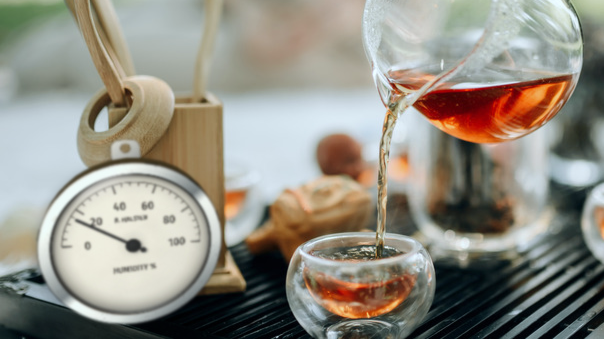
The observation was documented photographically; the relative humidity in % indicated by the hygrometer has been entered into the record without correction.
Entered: 16 %
